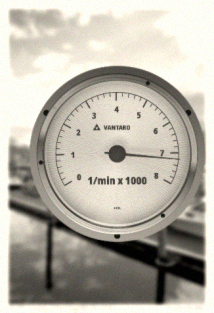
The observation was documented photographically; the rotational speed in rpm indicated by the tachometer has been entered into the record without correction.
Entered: 7200 rpm
